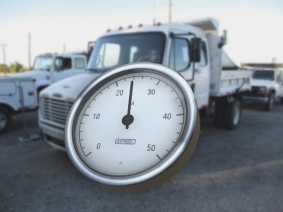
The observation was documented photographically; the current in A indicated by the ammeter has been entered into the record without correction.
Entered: 24 A
